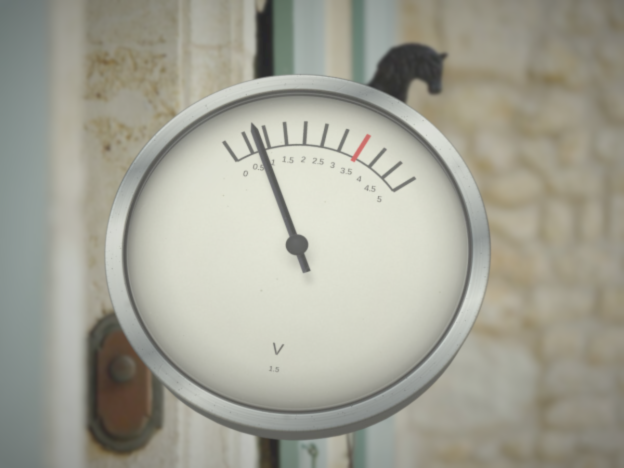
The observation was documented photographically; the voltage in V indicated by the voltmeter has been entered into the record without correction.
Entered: 0.75 V
